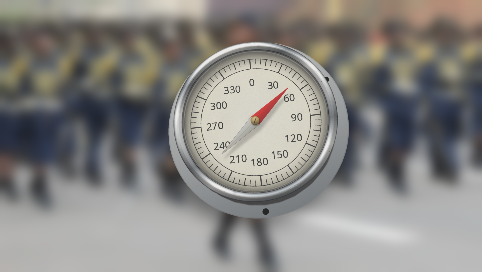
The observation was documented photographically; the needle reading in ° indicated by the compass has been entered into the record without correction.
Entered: 50 °
